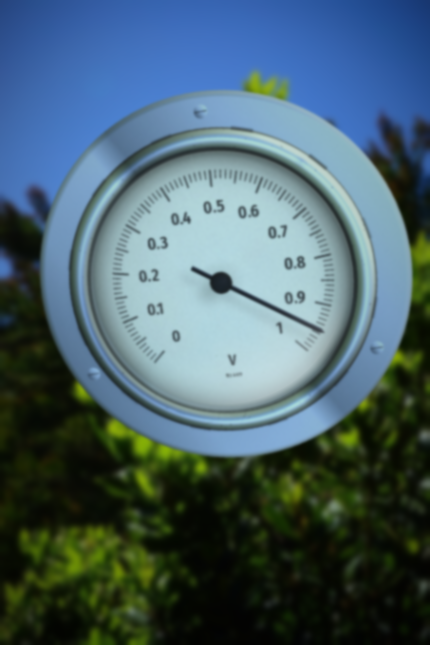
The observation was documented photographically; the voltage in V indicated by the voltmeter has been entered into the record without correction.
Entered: 0.95 V
